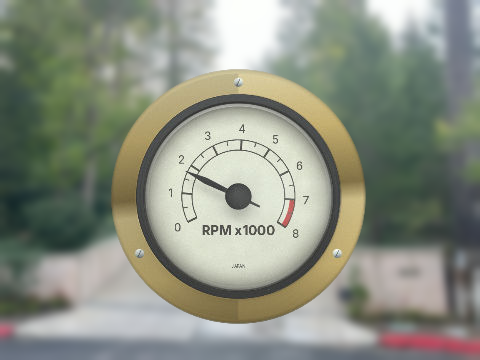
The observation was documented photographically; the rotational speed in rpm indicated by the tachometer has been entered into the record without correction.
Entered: 1750 rpm
